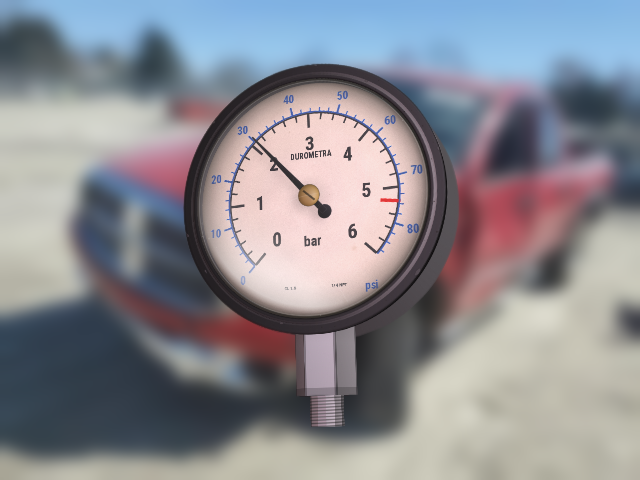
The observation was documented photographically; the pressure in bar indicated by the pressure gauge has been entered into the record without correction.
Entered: 2.1 bar
